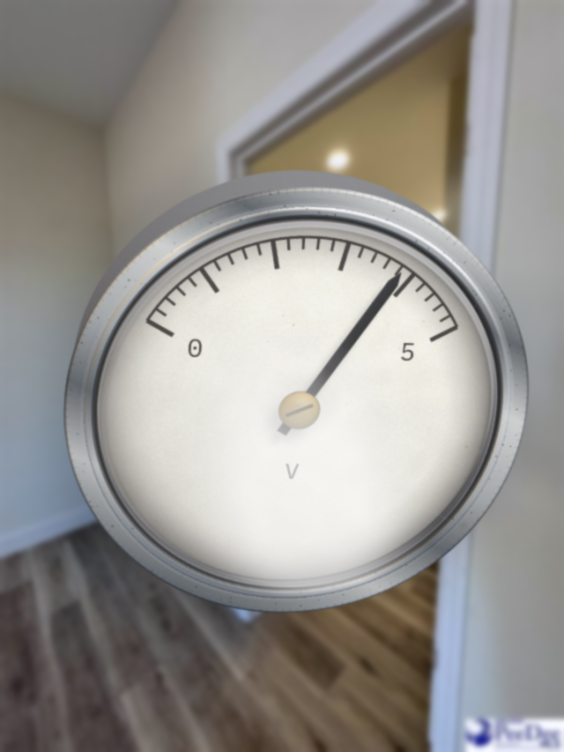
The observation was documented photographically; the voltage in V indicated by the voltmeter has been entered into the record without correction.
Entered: 3.8 V
